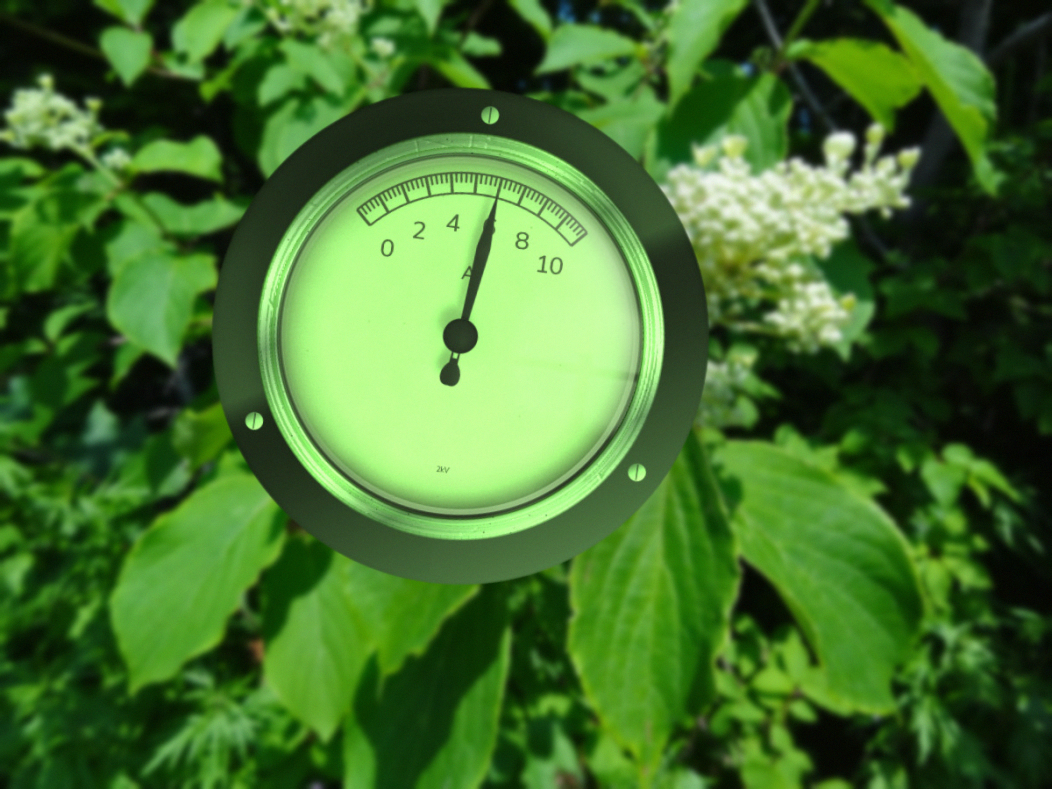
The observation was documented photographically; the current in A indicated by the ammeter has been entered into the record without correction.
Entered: 6 A
